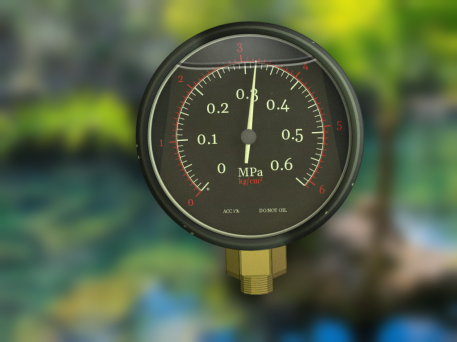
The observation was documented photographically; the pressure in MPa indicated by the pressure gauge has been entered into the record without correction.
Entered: 0.32 MPa
